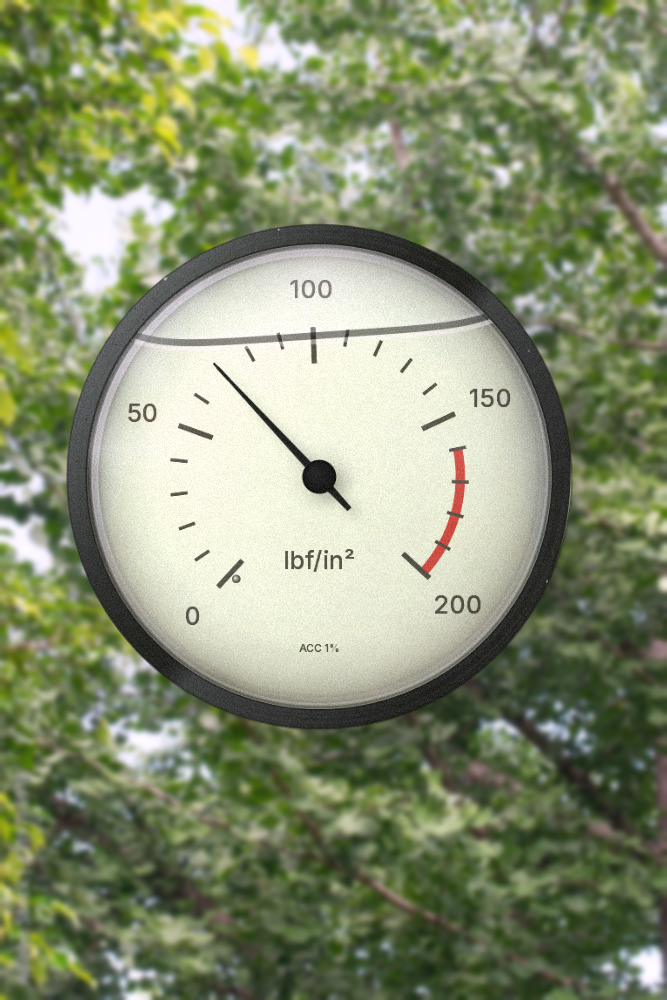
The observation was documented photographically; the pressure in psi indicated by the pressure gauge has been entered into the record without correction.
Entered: 70 psi
